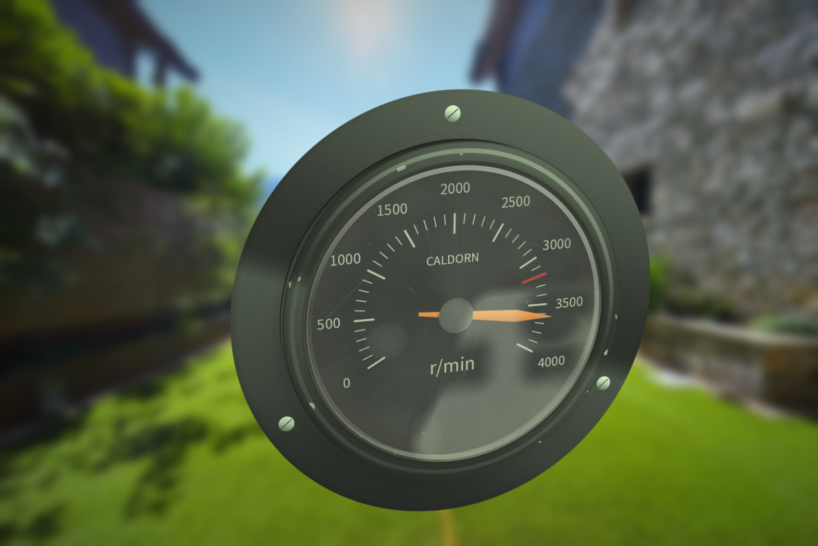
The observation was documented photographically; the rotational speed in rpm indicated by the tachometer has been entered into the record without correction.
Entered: 3600 rpm
